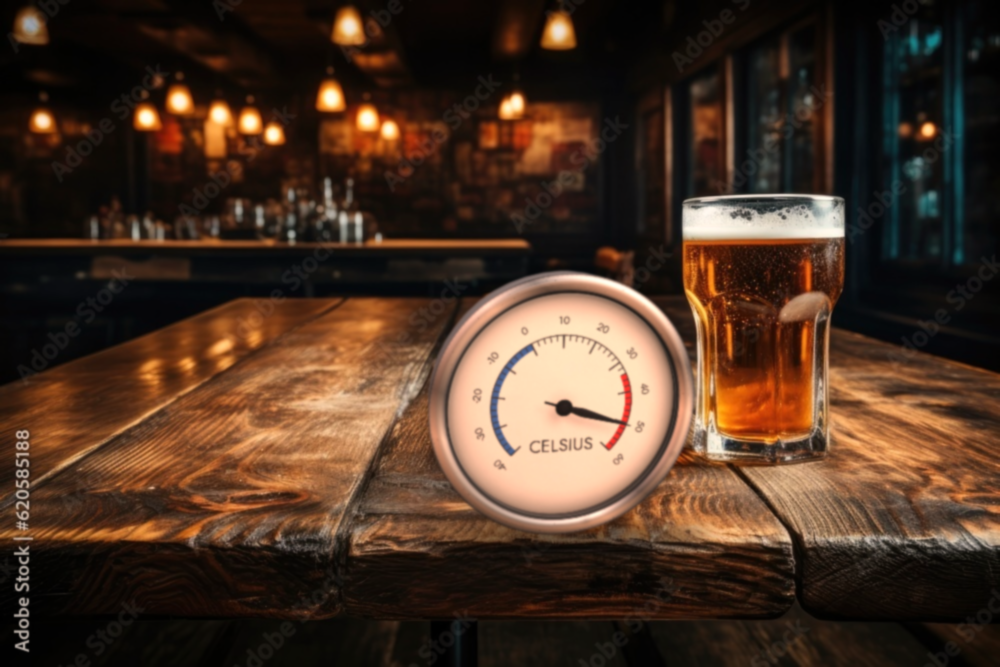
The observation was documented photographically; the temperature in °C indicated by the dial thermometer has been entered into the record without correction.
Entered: 50 °C
